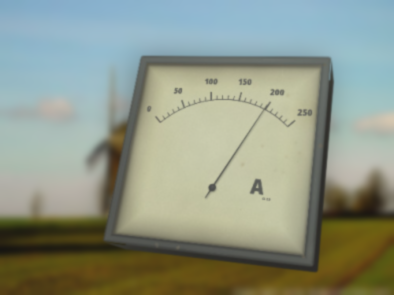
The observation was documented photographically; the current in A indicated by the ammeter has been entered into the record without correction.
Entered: 200 A
